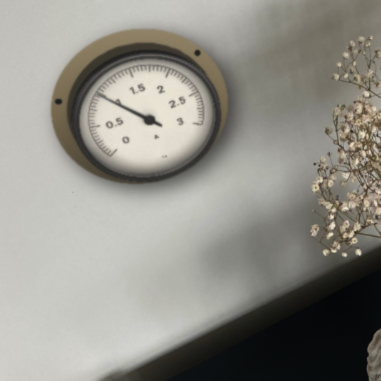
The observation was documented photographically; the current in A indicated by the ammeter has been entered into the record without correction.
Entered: 1 A
